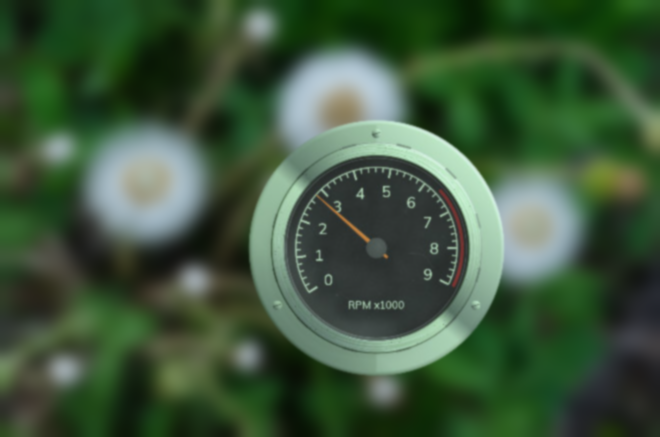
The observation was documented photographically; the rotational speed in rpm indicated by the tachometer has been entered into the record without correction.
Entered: 2800 rpm
